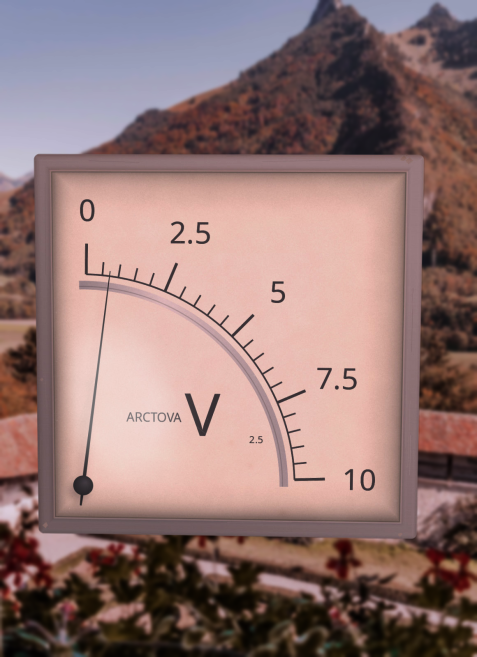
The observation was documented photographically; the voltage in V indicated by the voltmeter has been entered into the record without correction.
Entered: 0.75 V
